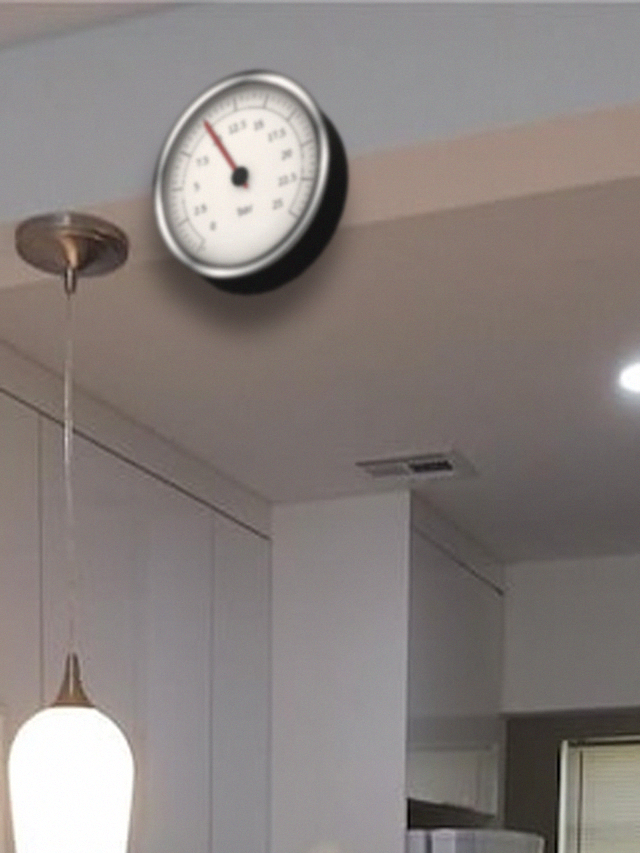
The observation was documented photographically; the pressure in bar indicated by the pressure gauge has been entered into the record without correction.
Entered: 10 bar
